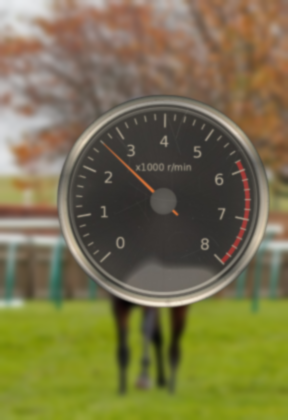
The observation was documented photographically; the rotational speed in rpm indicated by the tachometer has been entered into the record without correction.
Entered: 2600 rpm
